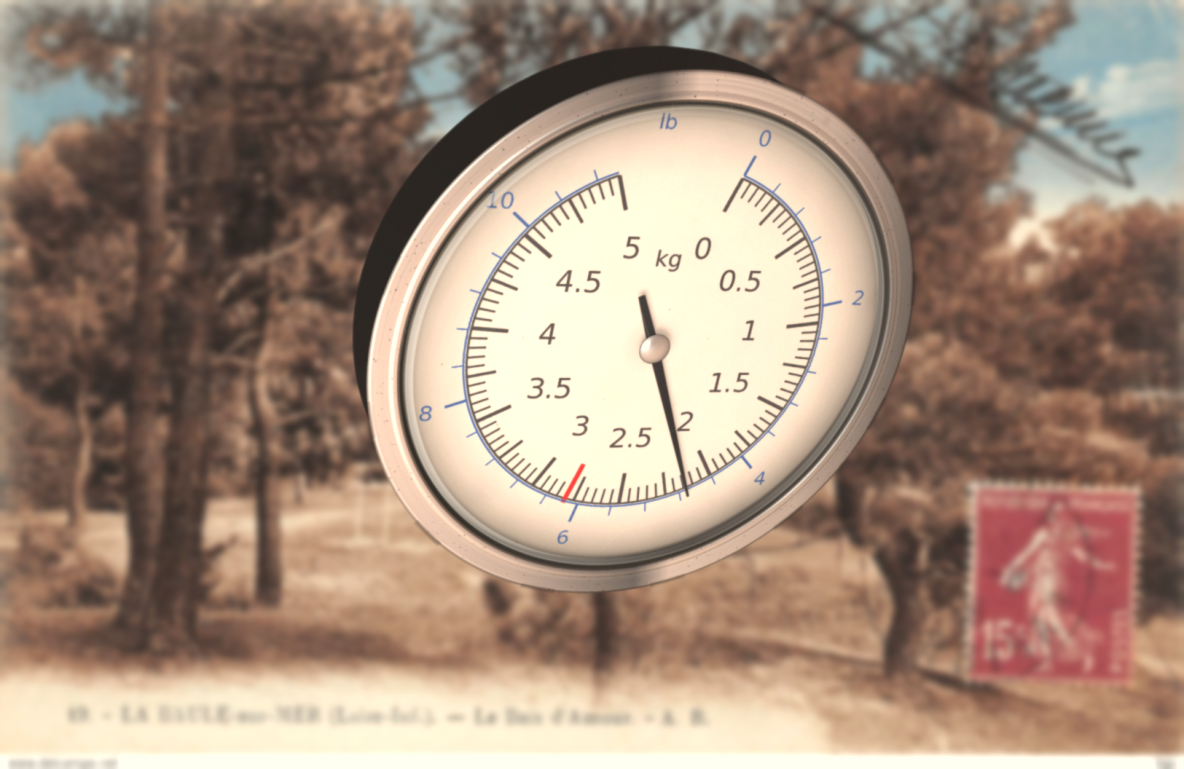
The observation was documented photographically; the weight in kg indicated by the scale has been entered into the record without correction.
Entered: 2.15 kg
